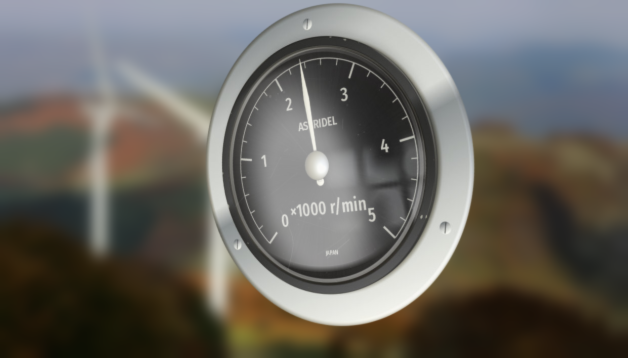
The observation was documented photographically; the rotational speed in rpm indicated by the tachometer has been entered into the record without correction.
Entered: 2400 rpm
